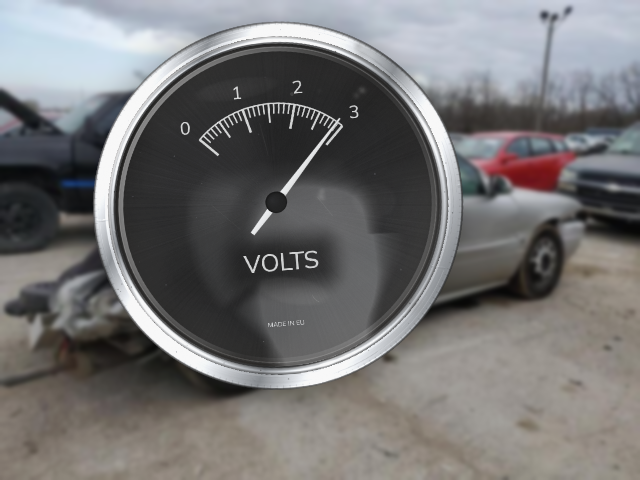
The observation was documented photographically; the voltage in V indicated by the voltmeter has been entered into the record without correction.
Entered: 2.9 V
